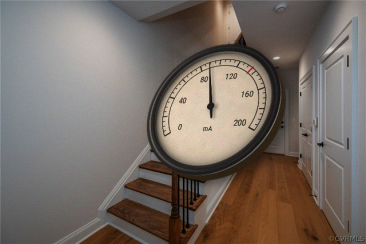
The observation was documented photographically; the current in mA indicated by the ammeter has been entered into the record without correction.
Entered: 90 mA
